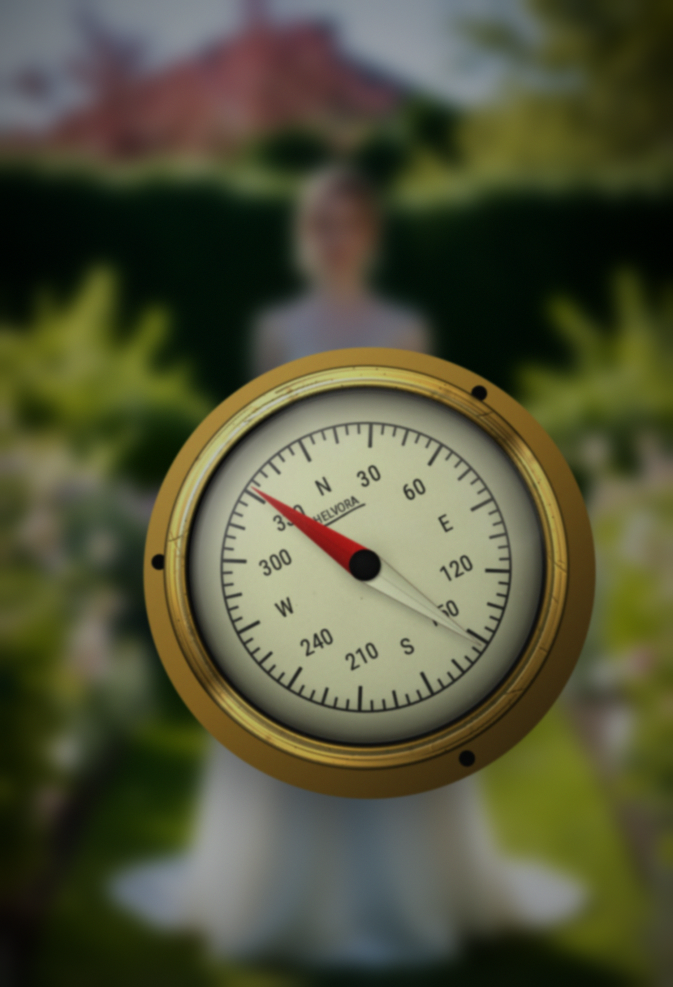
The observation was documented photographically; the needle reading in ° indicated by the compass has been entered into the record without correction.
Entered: 332.5 °
